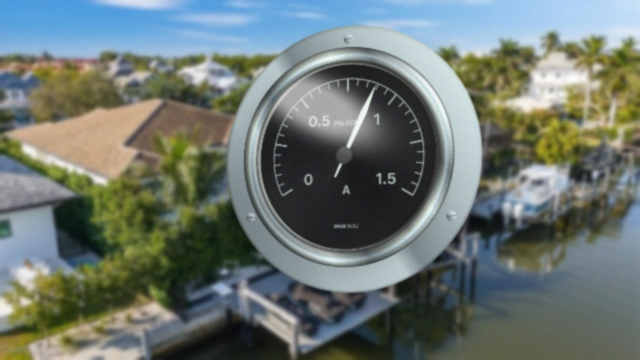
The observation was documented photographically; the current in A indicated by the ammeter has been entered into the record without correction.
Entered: 0.9 A
